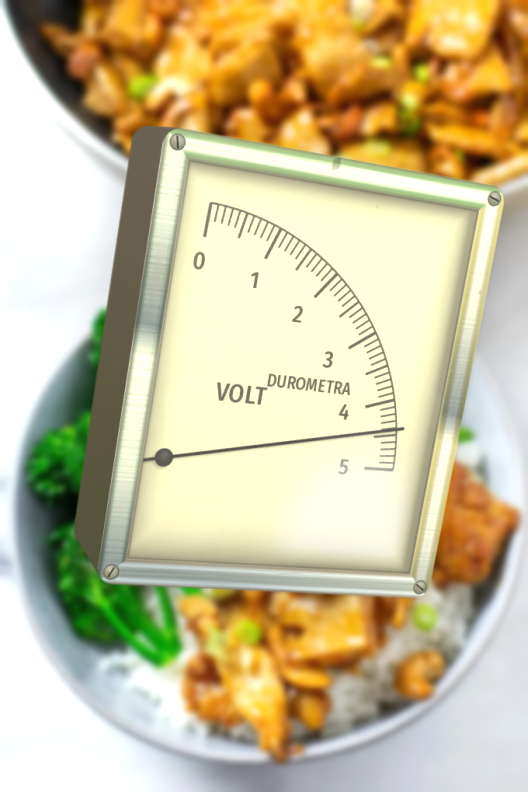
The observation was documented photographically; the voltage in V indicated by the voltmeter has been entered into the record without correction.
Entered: 4.4 V
